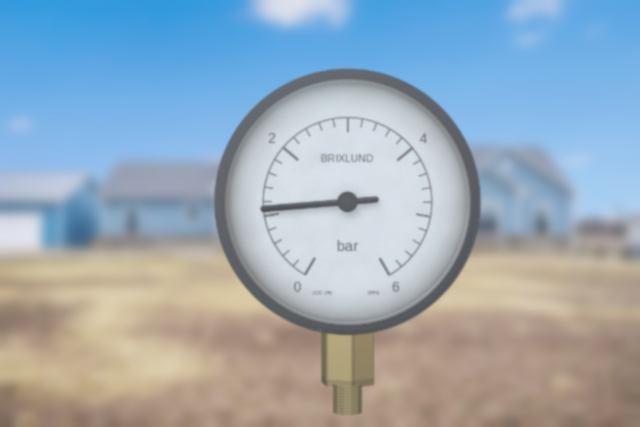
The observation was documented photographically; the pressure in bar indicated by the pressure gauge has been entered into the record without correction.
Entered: 1.1 bar
